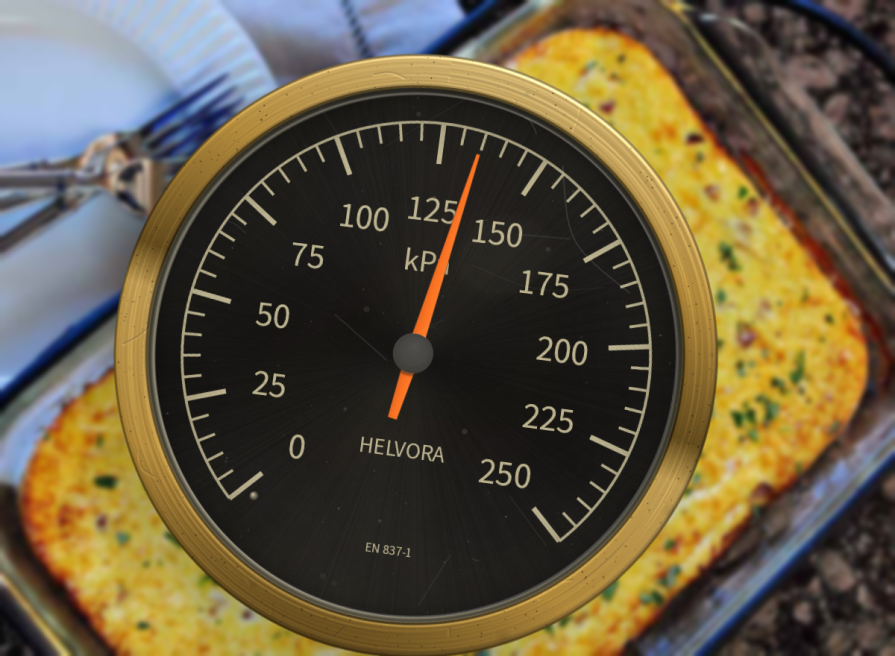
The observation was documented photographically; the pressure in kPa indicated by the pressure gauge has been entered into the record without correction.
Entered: 135 kPa
